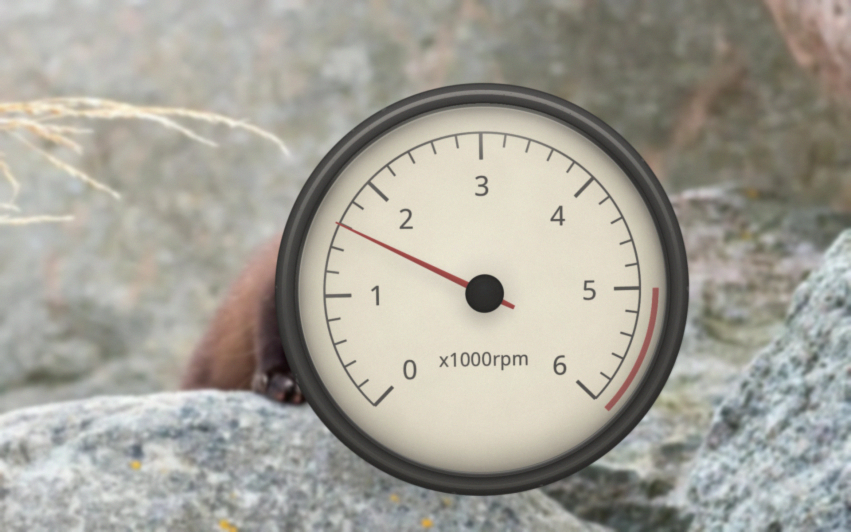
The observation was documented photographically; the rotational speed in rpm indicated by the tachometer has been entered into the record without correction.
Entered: 1600 rpm
